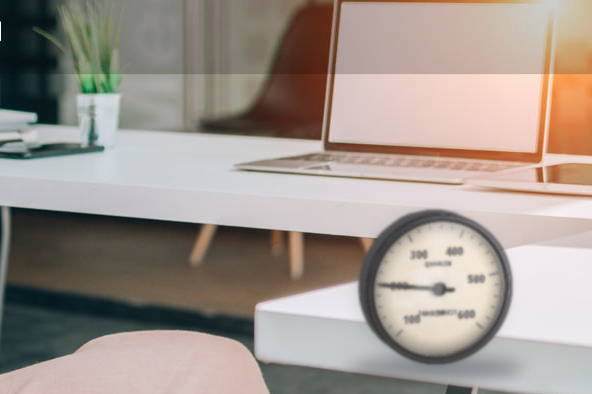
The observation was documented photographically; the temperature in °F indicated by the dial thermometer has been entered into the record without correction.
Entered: 200 °F
